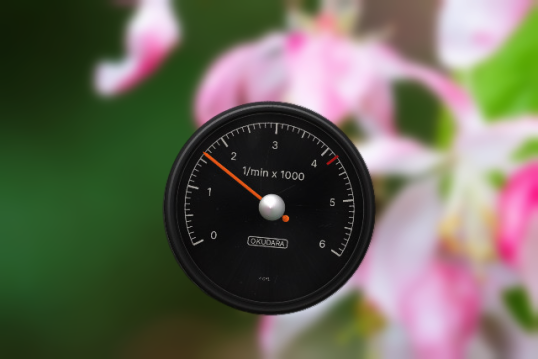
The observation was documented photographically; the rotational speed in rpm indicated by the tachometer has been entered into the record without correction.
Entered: 1600 rpm
